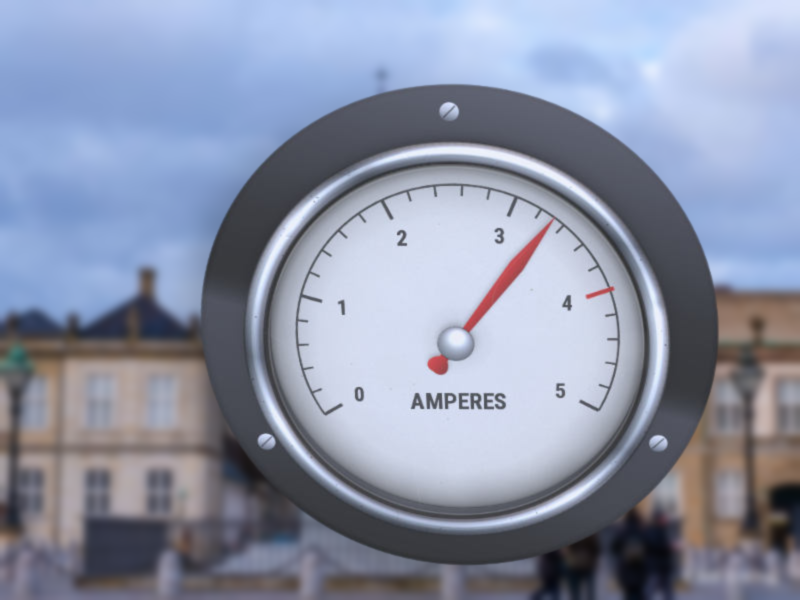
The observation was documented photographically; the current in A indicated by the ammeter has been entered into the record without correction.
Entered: 3.3 A
